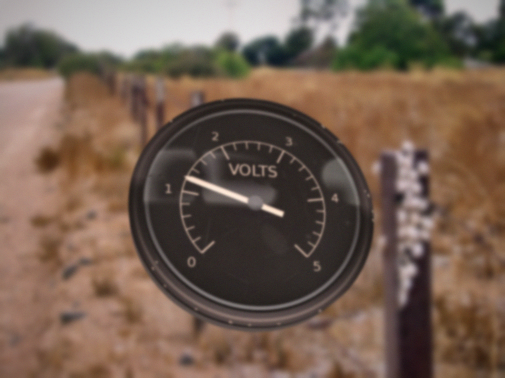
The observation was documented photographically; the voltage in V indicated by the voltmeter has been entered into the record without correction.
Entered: 1.2 V
